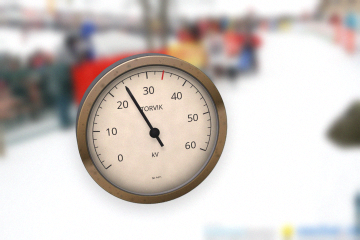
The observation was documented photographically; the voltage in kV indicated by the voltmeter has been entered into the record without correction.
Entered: 24 kV
